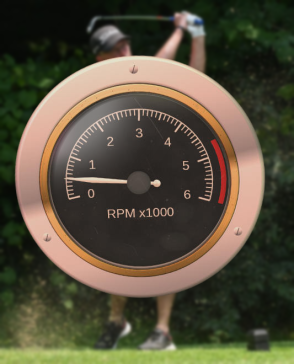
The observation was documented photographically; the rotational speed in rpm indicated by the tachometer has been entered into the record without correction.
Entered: 500 rpm
